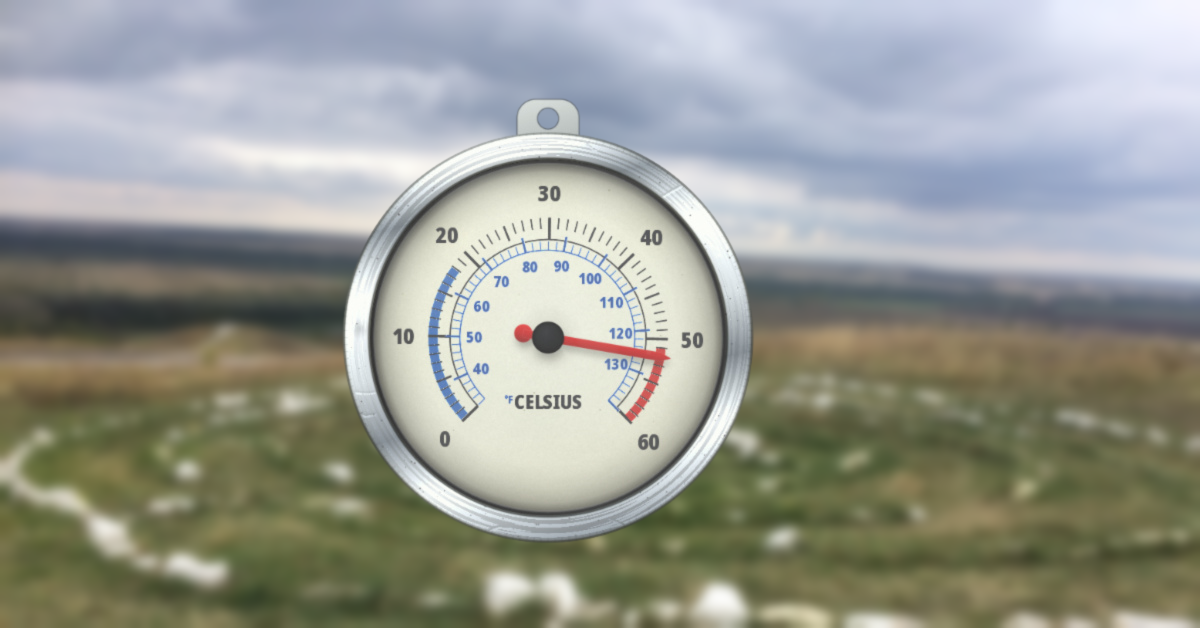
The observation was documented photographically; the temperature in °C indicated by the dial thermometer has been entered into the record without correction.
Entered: 52 °C
